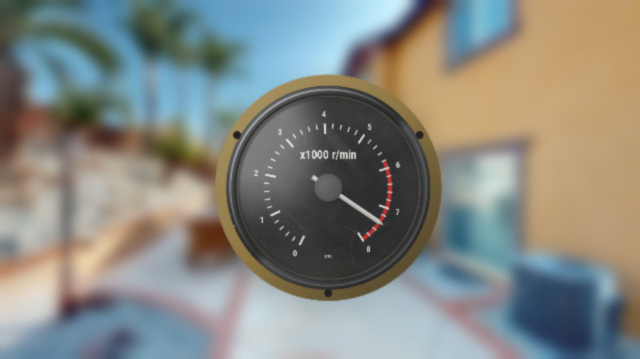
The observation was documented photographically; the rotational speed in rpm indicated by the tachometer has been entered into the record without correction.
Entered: 7400 rpm
